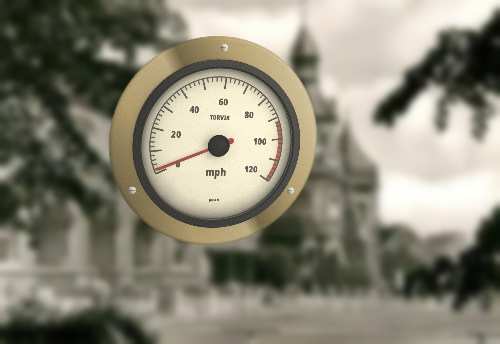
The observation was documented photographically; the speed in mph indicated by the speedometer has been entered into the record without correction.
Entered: 2 mph
